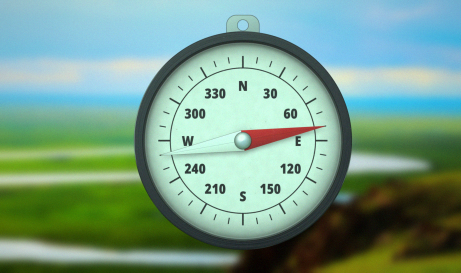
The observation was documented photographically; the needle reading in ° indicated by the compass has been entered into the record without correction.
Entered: 80 °
